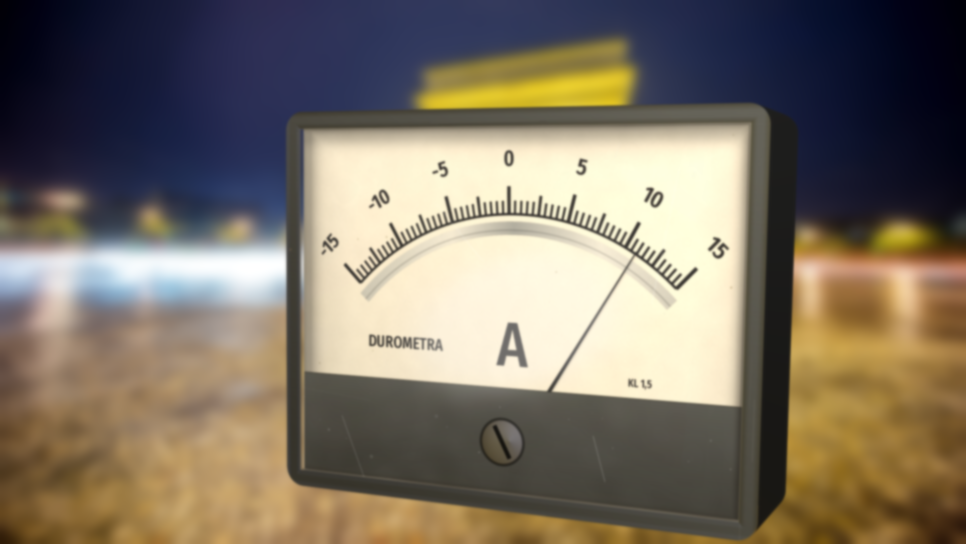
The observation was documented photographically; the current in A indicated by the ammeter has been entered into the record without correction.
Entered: 11 A
